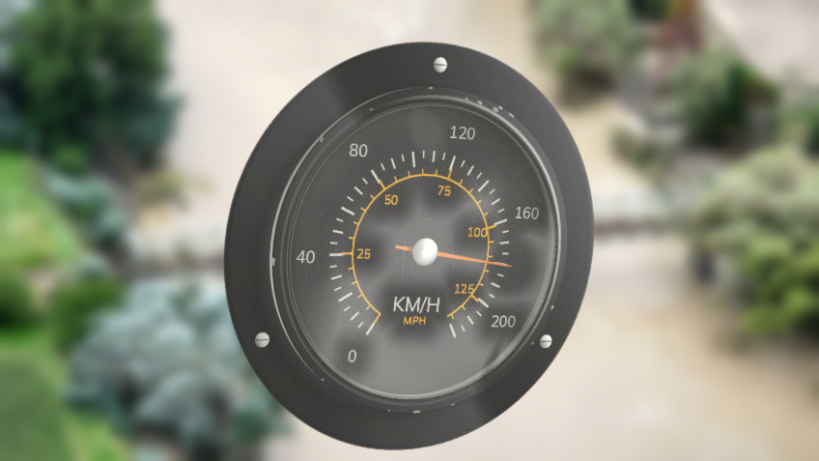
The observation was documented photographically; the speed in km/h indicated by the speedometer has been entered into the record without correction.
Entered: 180 km/h
